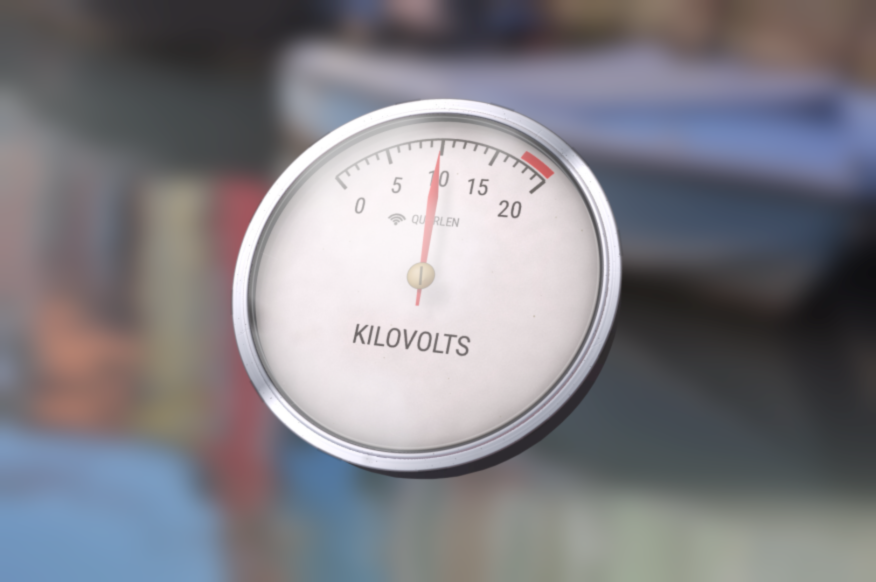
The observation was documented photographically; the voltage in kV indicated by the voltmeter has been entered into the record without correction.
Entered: 10 kV
